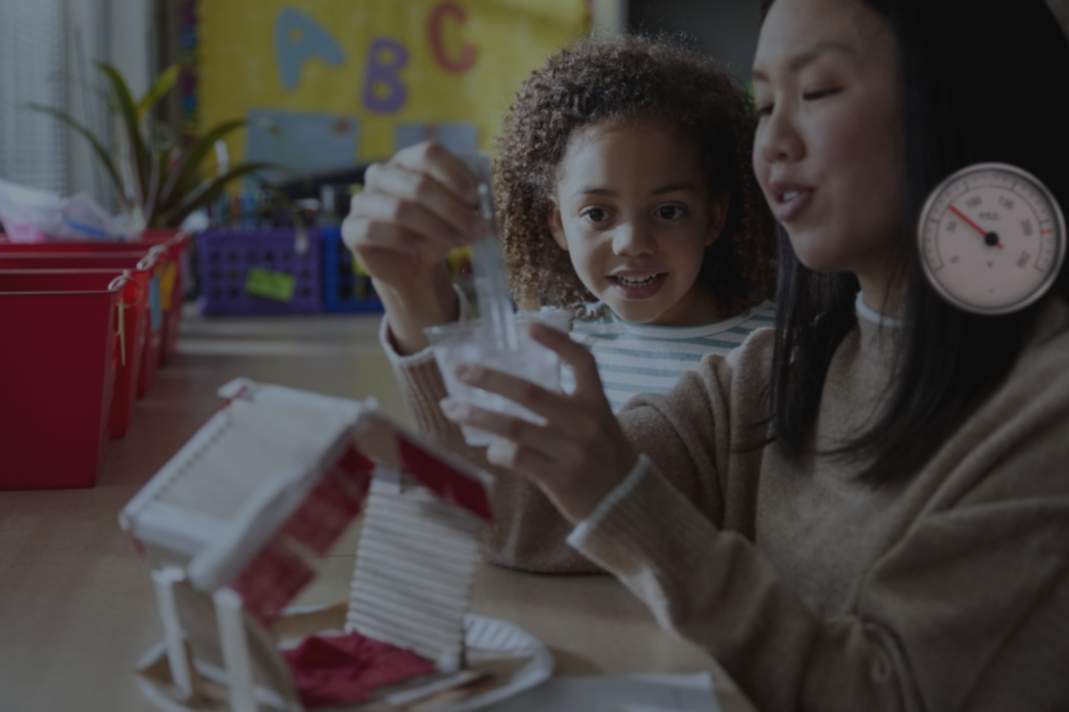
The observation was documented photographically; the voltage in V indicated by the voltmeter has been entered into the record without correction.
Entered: 70 V
